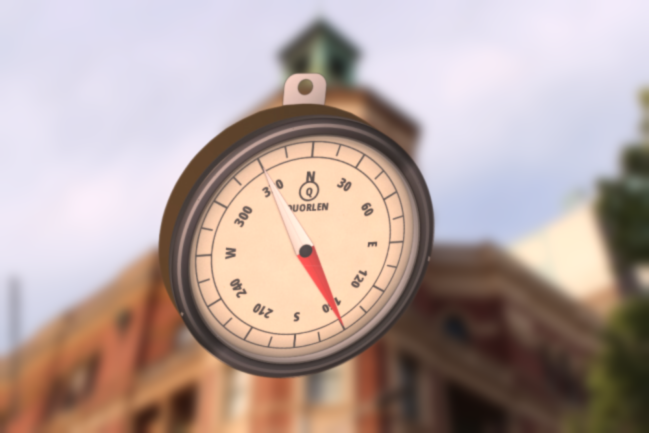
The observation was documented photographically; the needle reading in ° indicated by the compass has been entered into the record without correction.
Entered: 150 °
